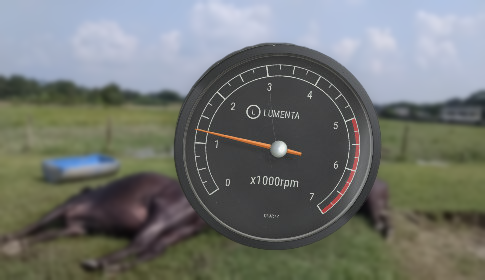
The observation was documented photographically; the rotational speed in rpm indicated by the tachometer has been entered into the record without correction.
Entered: 1250 rpm
